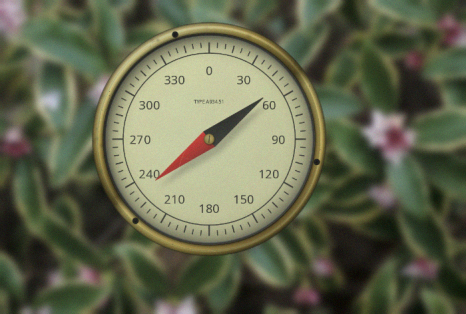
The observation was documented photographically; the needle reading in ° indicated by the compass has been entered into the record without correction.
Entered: 232.5 °
